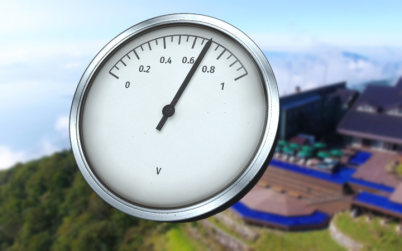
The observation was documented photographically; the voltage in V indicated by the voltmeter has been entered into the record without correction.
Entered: 0.7 V
